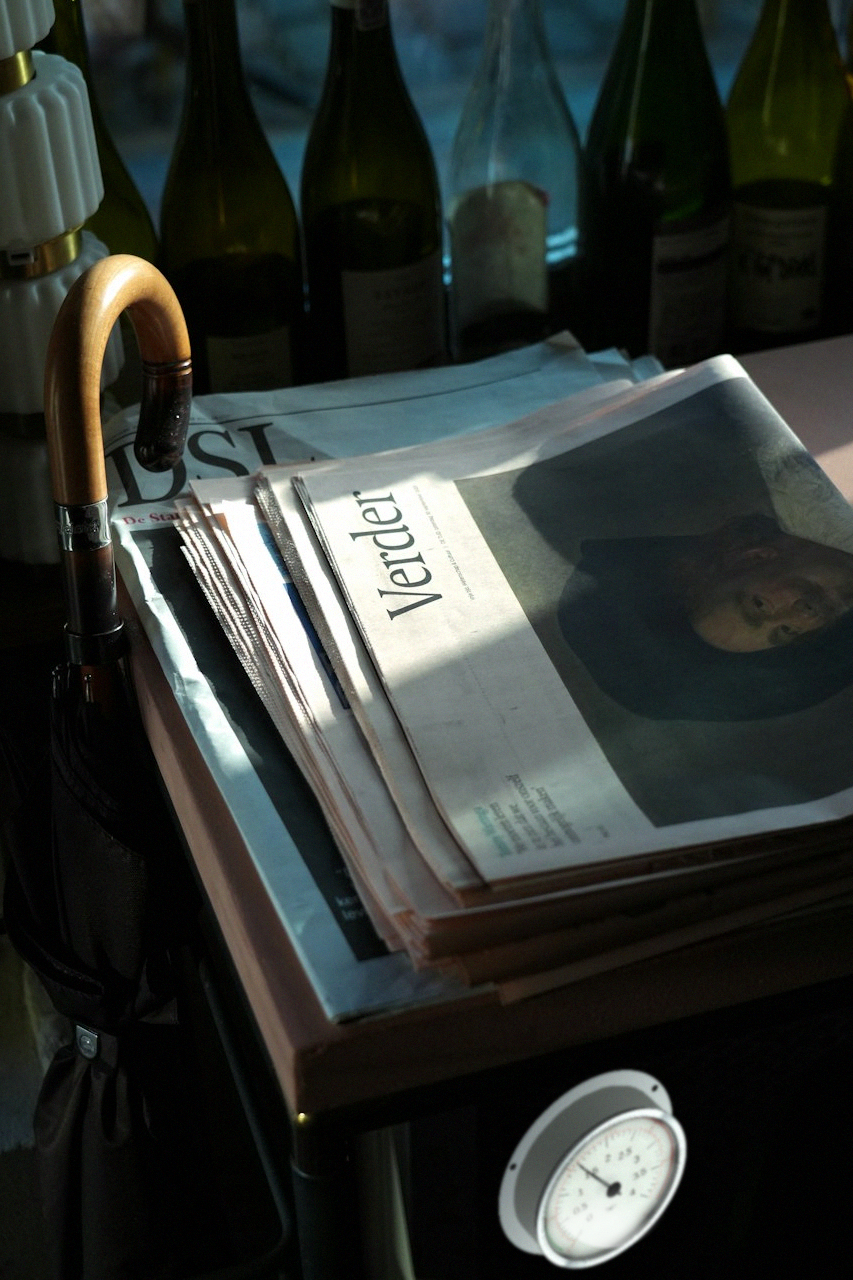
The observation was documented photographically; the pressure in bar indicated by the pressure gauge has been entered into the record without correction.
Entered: 1.5 bar
